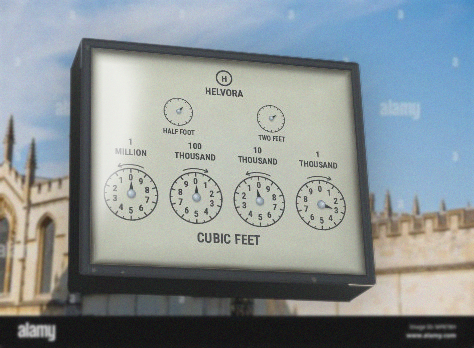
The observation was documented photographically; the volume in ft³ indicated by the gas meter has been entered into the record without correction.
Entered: 300 ft³
